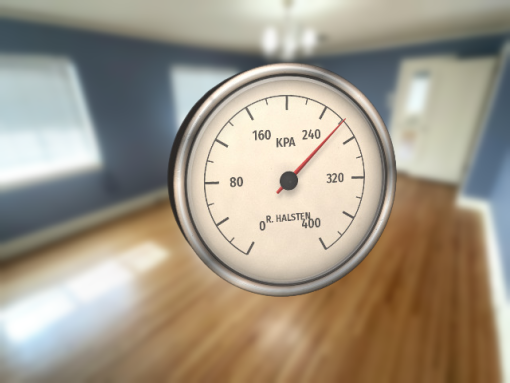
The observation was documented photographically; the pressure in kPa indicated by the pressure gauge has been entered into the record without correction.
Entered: 260 kPa
